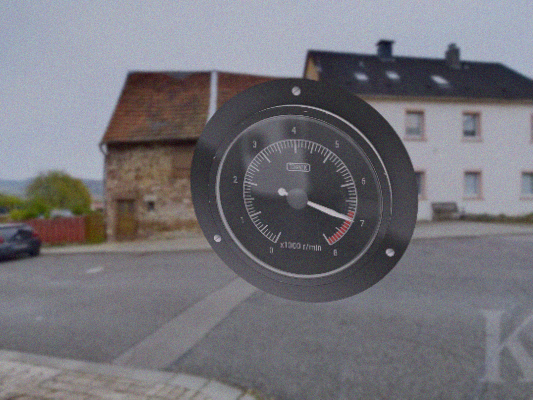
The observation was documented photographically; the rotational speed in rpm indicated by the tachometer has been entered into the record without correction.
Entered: 7000 rpm
